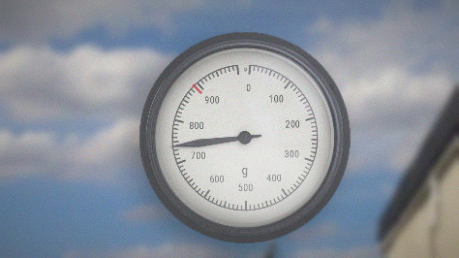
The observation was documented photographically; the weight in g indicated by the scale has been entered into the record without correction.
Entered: 740 g
